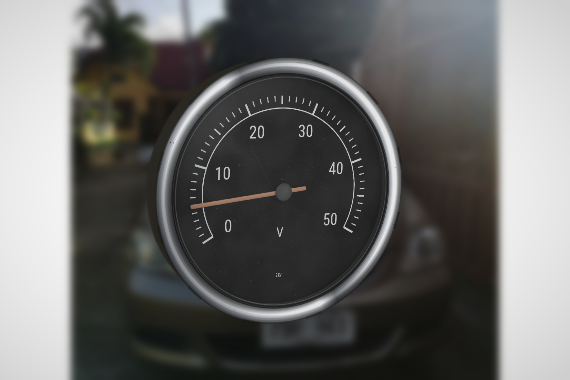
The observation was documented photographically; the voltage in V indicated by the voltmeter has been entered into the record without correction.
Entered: 5 V
